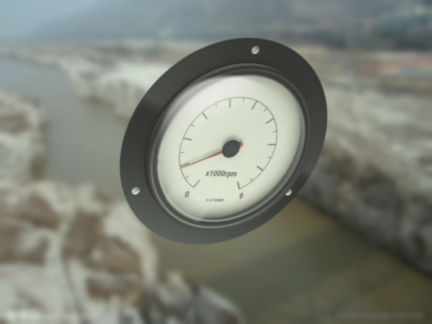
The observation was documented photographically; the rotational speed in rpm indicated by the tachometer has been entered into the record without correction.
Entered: 1000 rpm
